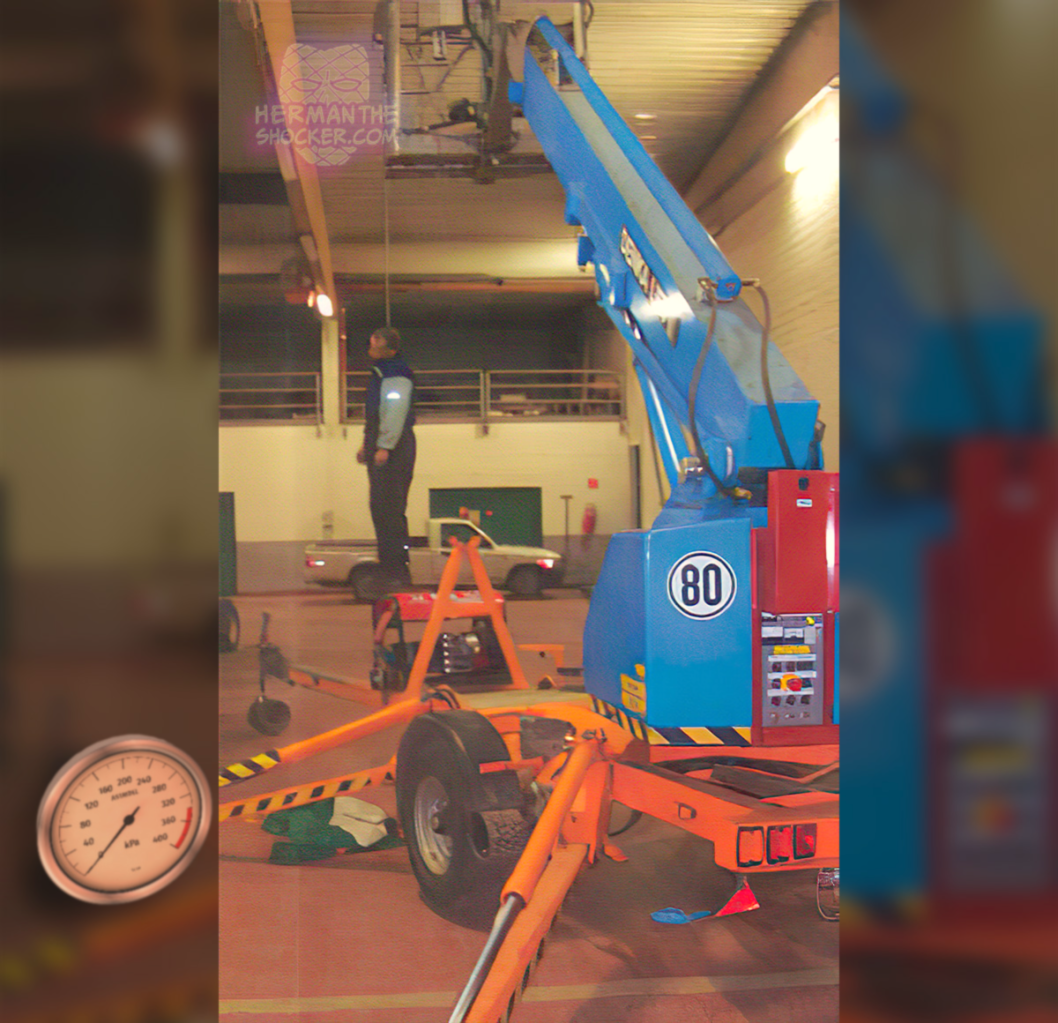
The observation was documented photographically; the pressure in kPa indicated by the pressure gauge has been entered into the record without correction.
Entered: 0 kPa
